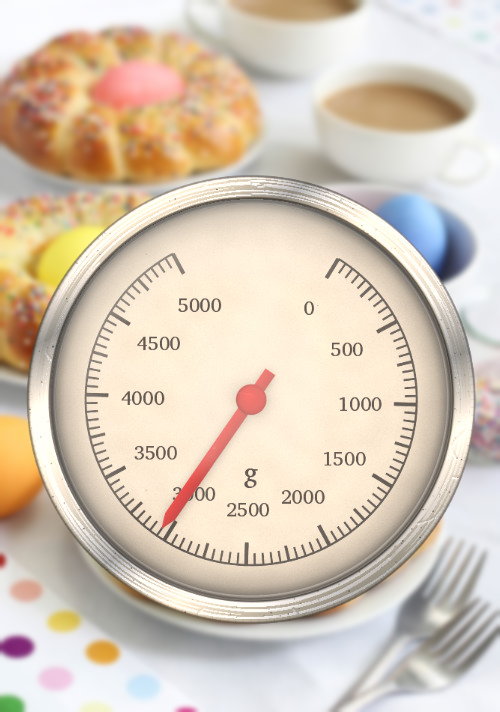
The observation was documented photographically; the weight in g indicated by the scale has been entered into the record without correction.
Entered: 3050 g
